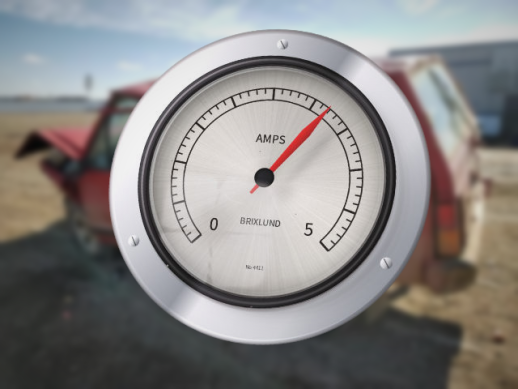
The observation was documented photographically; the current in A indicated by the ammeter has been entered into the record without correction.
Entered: 3.2 A
